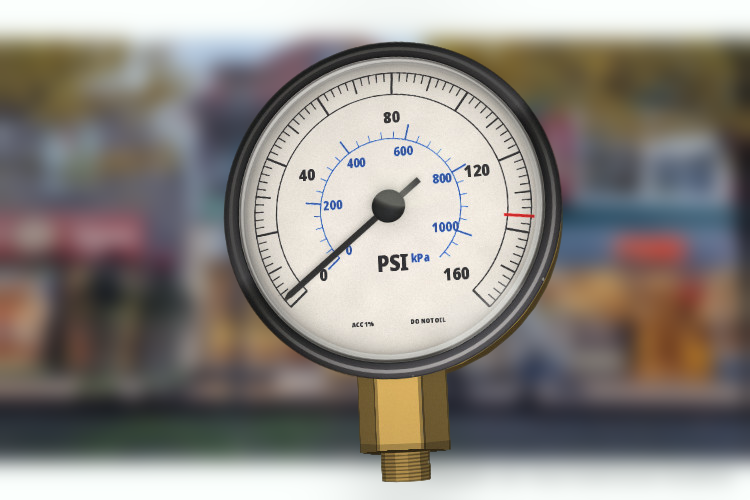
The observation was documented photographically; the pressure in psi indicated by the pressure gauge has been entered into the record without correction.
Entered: 2 psi
